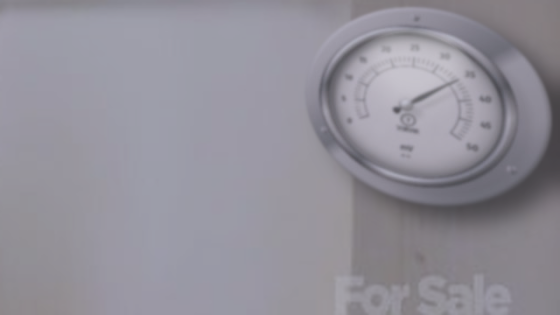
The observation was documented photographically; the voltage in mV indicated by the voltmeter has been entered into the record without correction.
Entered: 35 mV
